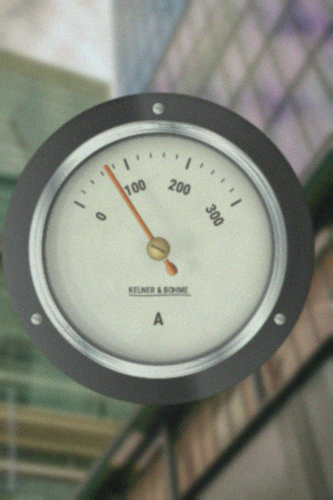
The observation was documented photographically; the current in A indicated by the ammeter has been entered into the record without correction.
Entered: 70 A
